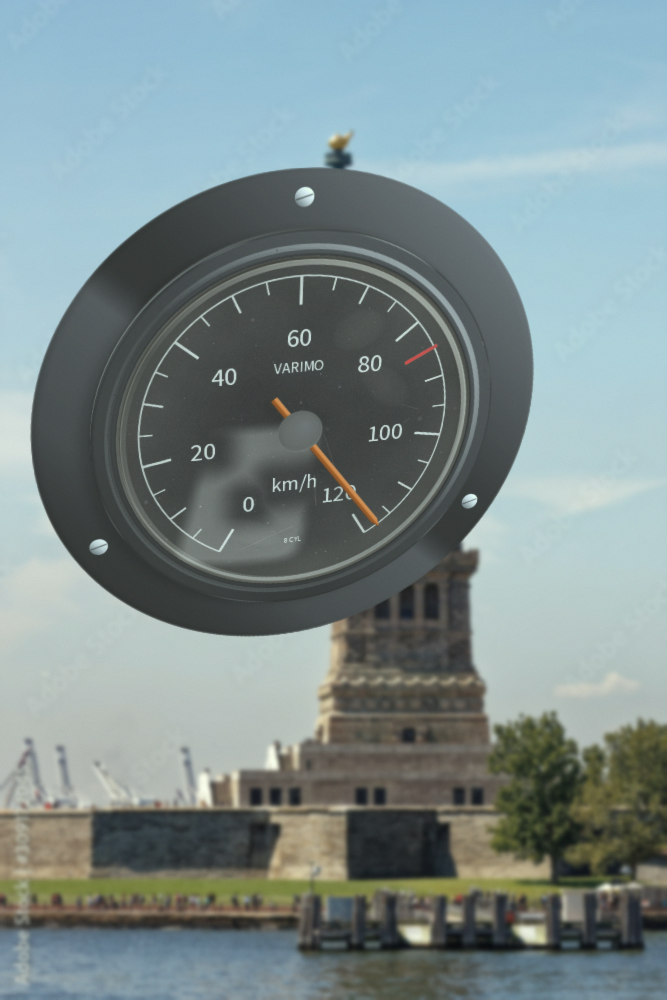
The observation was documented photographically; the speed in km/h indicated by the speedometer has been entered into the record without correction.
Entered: 117.5 km/h
